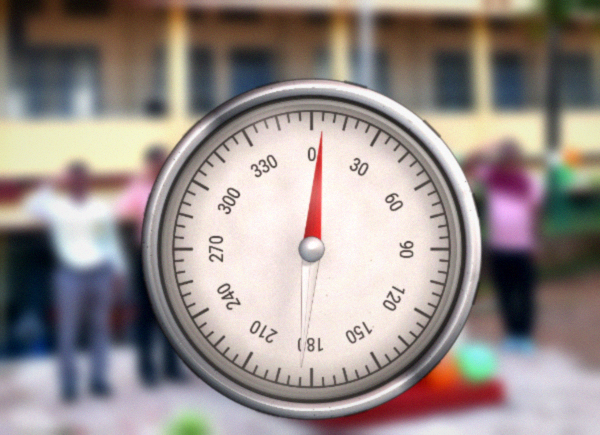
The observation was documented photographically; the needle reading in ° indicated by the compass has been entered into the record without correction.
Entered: 5 °
